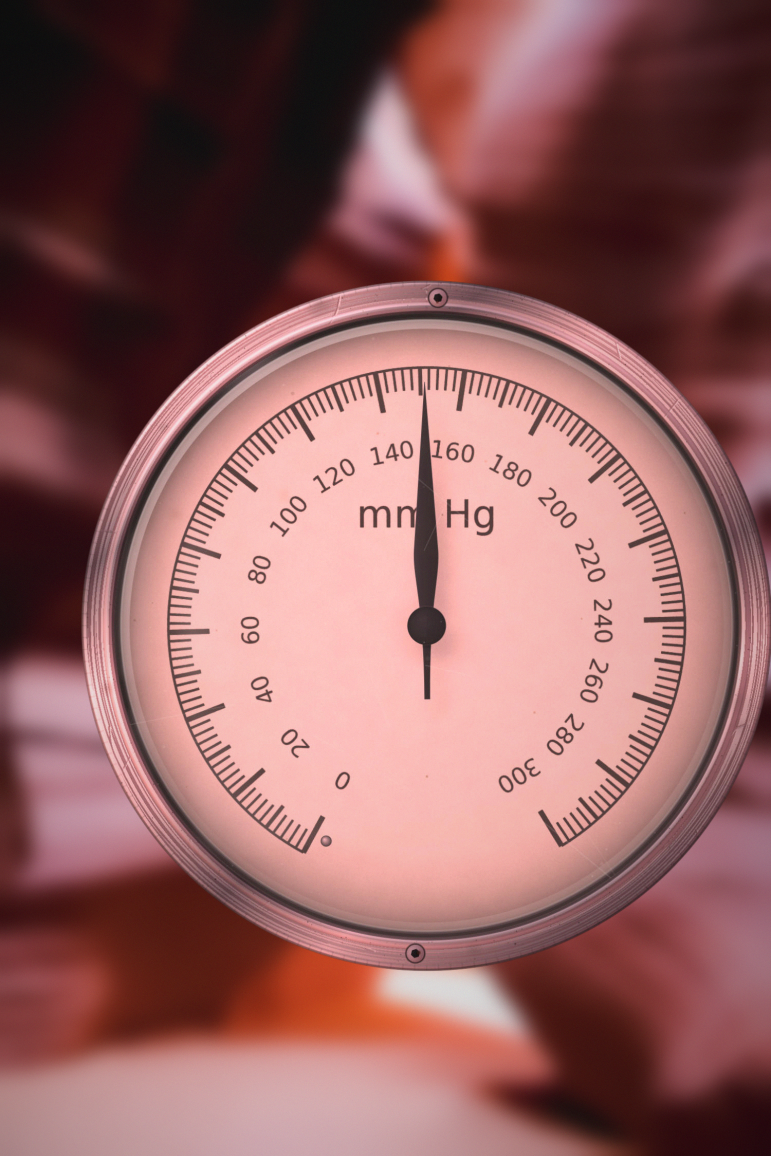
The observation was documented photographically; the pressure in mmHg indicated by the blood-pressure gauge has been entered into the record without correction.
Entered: 151 mmHg
